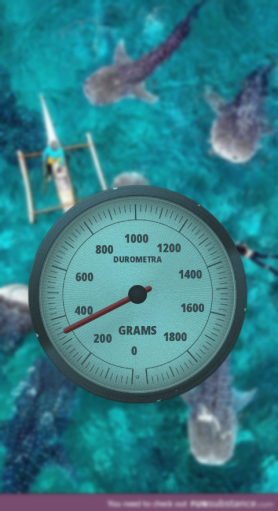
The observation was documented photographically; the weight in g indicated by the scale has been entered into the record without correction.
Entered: 340 g
